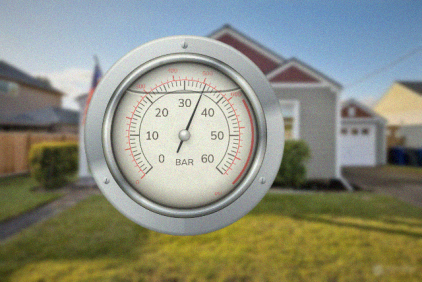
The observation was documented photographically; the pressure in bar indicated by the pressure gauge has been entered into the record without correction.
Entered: 35 bar
